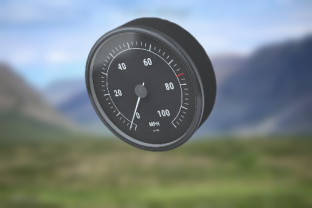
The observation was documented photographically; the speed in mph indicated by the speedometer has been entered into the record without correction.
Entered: 2 mph
